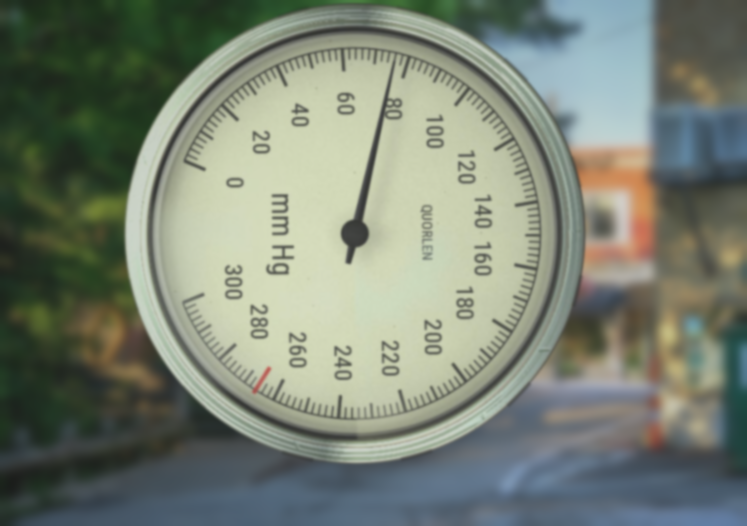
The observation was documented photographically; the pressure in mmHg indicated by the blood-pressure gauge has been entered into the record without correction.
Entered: 76 mmHg
